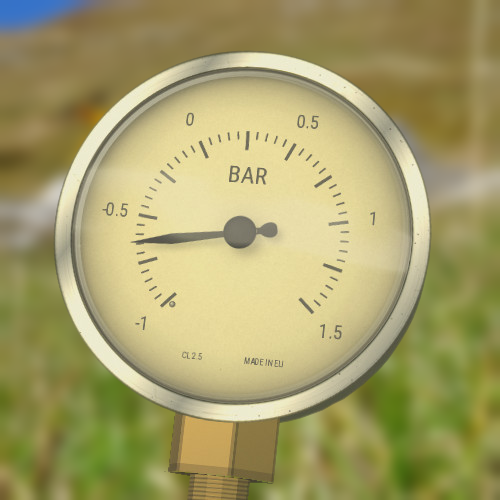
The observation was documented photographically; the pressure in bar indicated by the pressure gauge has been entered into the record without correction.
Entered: -0.65 bar
